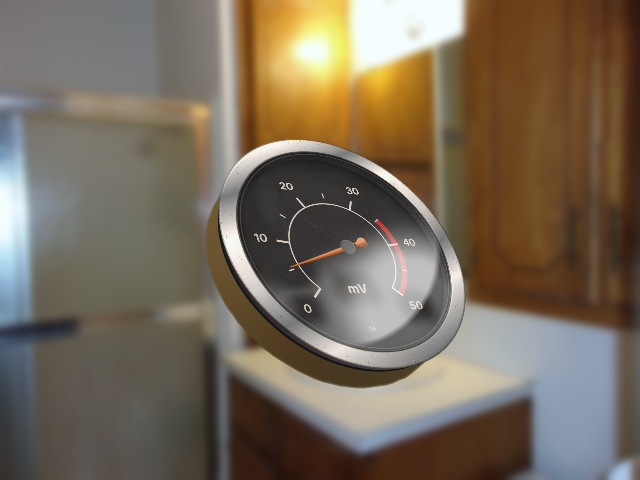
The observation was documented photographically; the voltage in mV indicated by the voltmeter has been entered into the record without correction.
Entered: 5 mV
